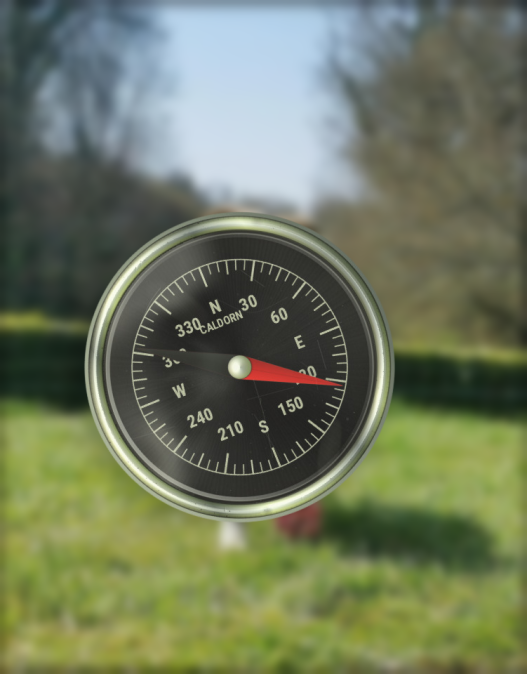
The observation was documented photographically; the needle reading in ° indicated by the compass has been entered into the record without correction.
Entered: 122.5 °
